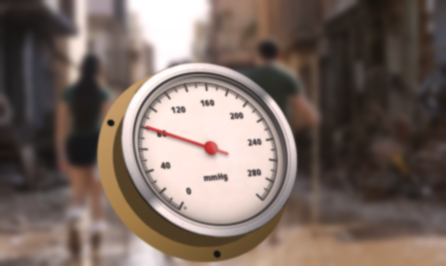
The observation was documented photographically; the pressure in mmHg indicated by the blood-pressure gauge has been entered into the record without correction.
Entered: 80 mmHg
